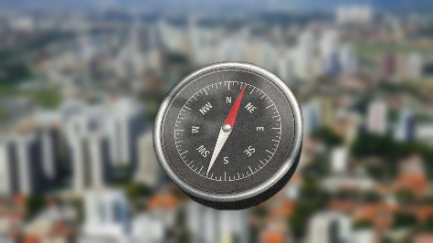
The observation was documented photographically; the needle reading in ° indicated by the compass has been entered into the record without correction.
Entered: 20 °
